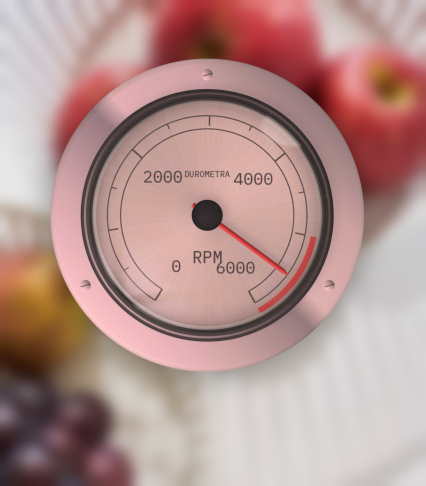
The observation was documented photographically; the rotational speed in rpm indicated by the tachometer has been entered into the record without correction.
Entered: 5500 rpm
